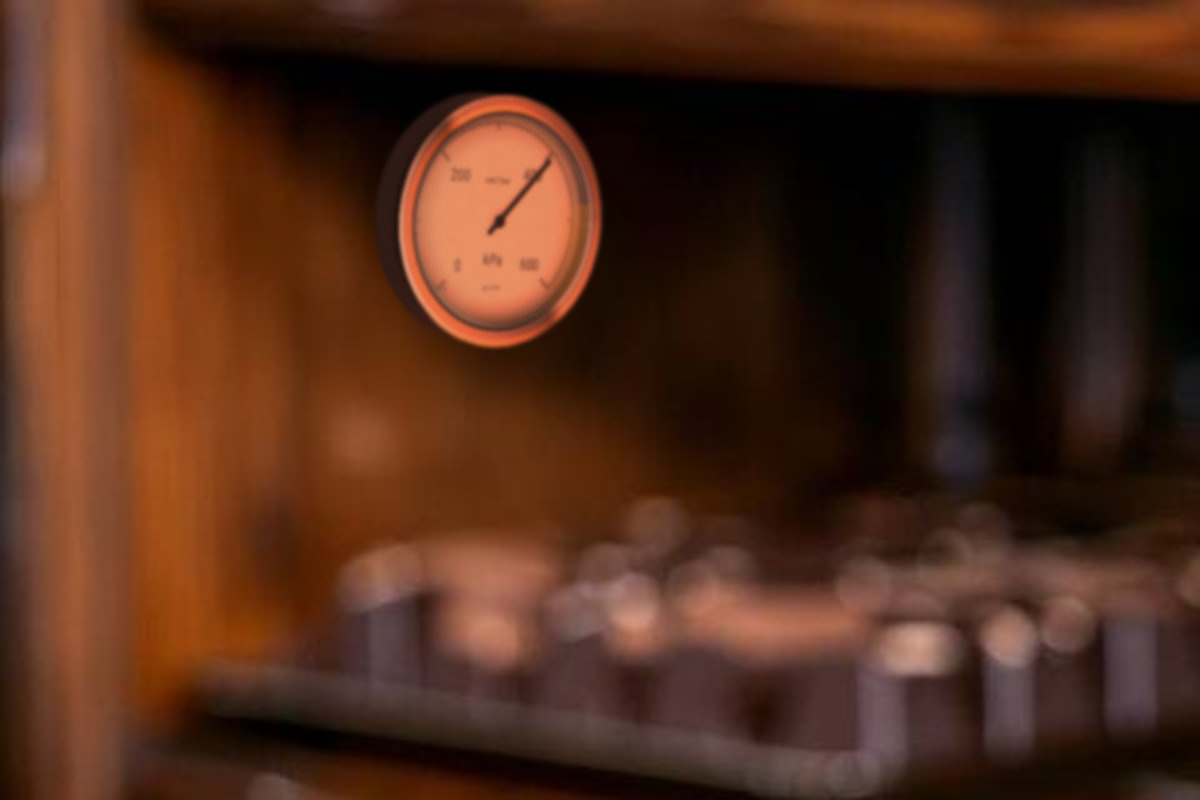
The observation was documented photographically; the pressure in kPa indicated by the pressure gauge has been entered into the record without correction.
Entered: 400 kPa
